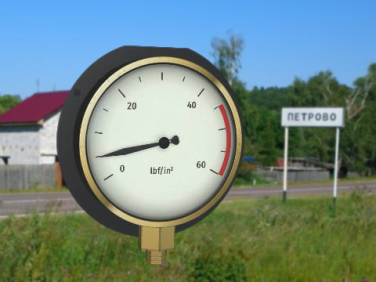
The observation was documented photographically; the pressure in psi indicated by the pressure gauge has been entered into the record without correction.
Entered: 5 psi
